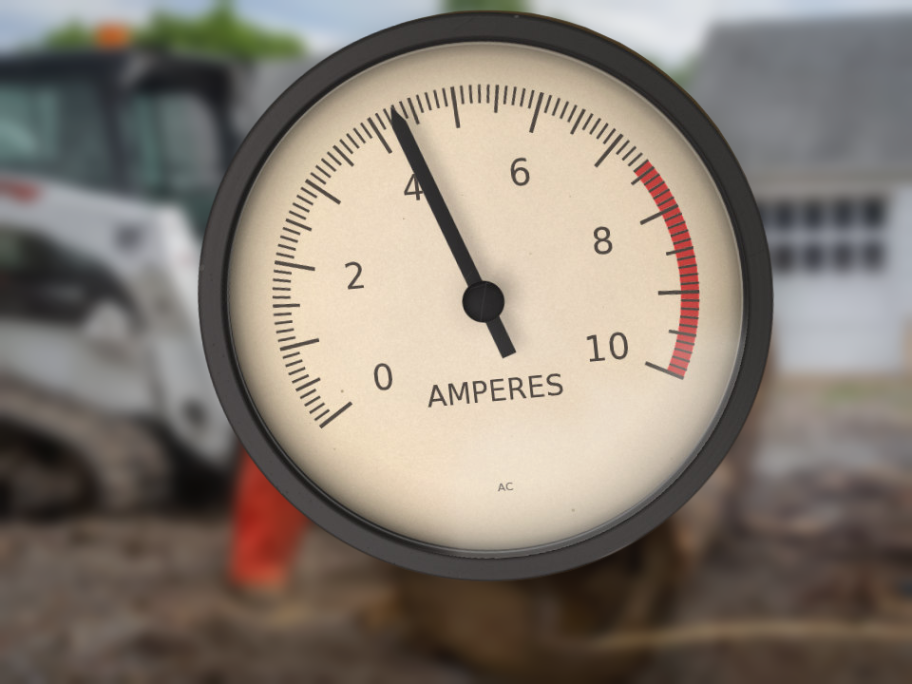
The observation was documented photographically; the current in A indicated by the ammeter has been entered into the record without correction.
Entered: 4.3 A
